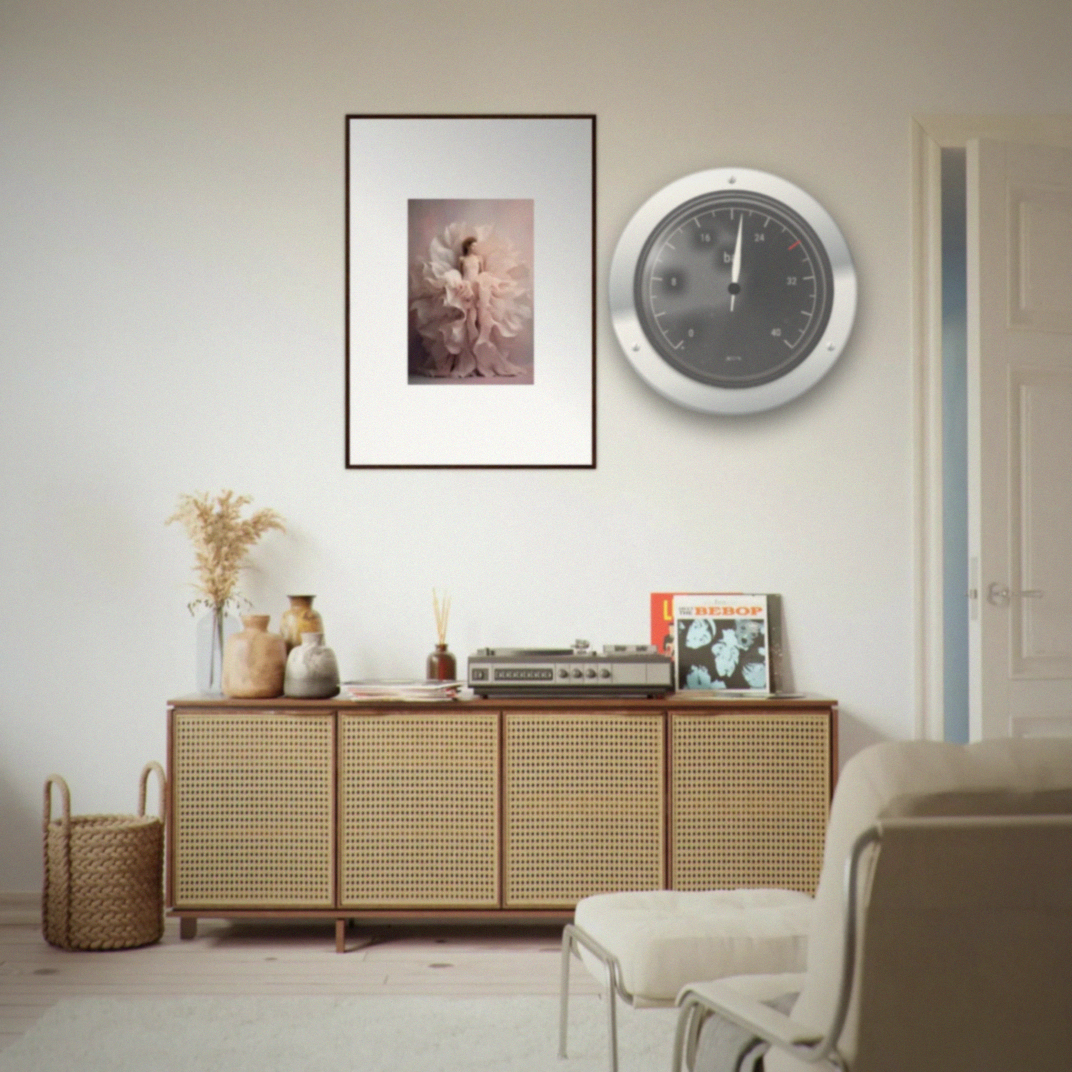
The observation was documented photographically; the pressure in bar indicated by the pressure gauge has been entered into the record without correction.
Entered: 21 bar
